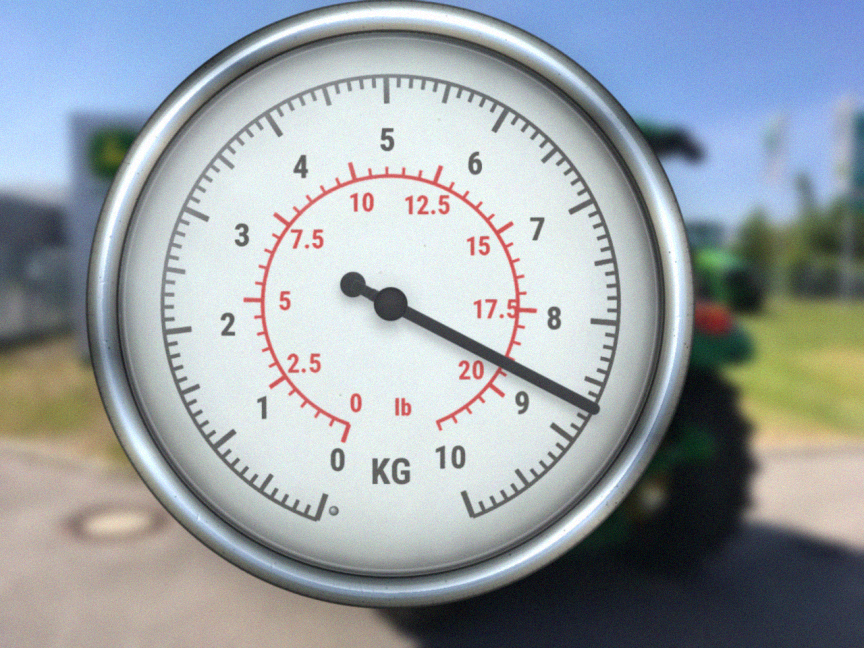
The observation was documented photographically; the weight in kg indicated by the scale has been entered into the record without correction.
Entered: 8.7 kg
